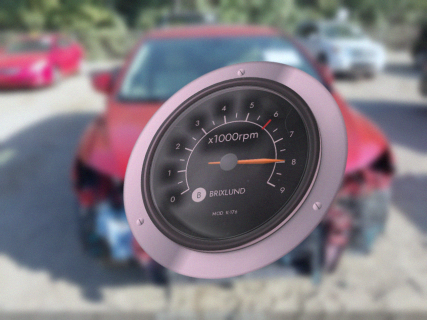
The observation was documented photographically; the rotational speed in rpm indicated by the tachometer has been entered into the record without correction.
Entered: 8000 rpm
